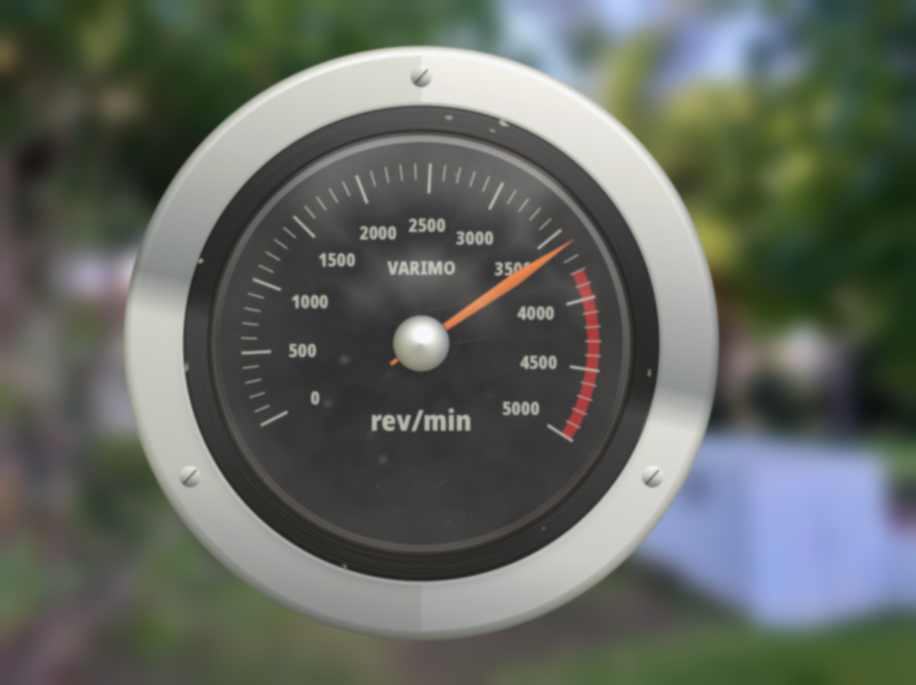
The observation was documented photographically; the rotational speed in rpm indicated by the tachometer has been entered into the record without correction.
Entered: 3600 rpm
